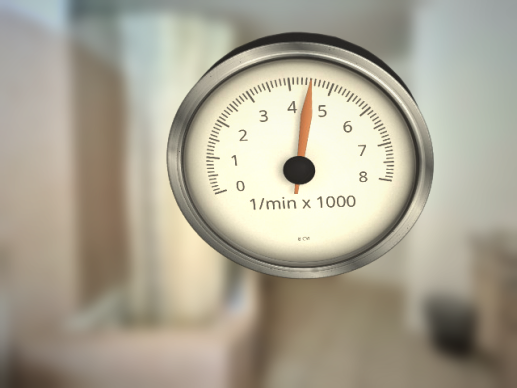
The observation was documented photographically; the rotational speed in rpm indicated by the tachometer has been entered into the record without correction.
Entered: 4500 rpm
